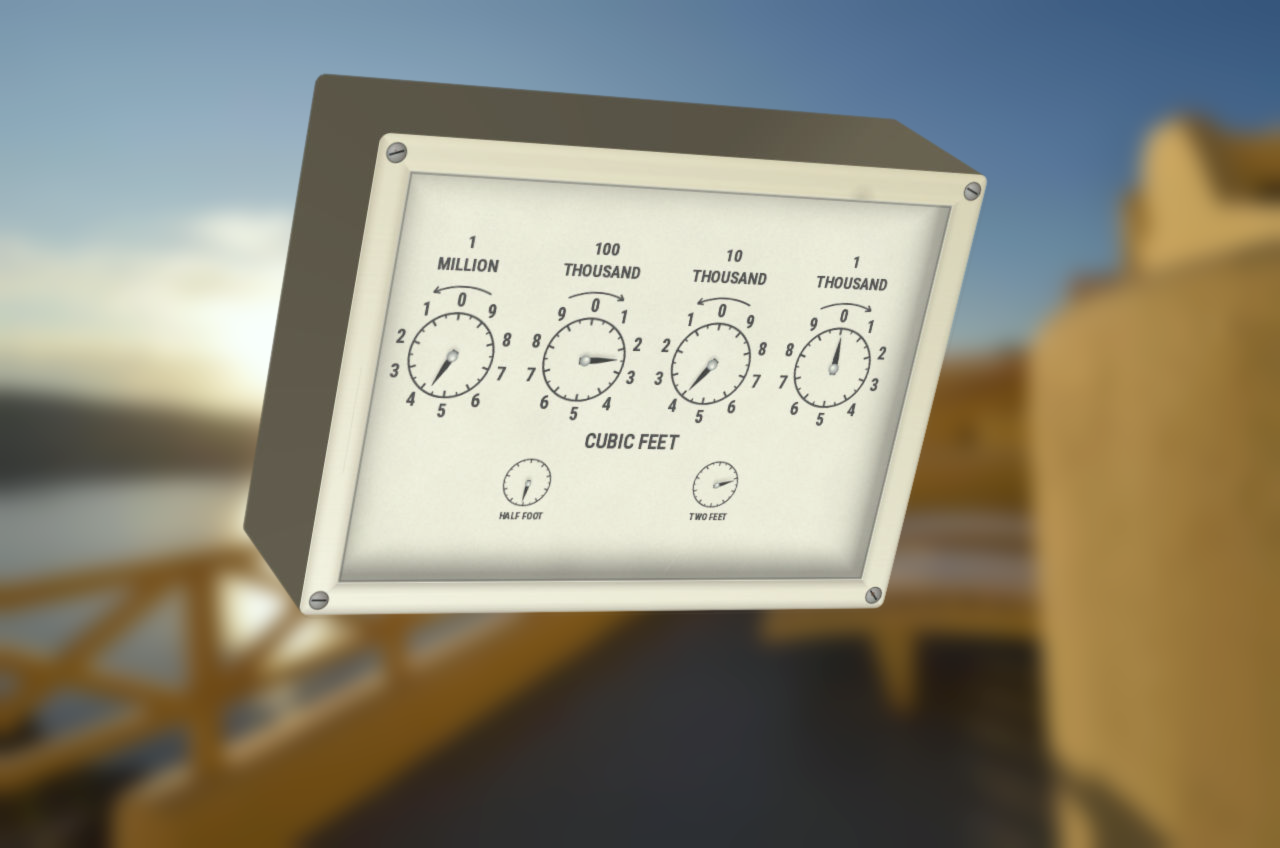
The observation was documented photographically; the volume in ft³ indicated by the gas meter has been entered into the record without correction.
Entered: 424000 ft³
